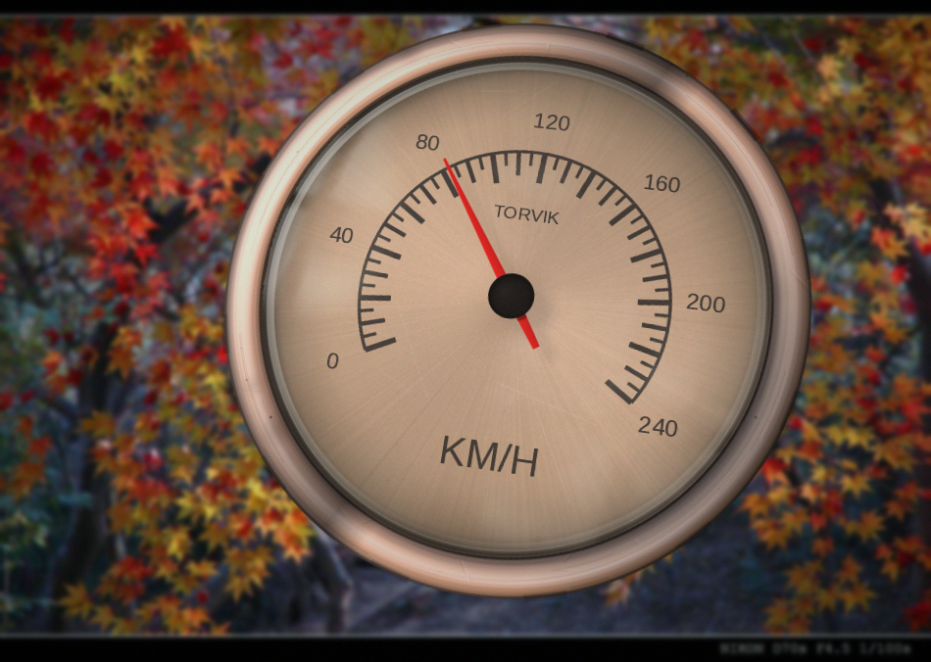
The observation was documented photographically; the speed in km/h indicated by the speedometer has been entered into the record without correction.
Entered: 82.5 km/h
